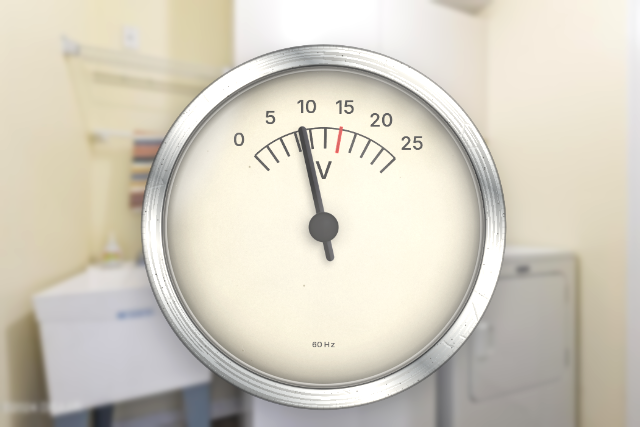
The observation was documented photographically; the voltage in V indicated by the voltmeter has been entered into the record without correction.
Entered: 8.75 V
